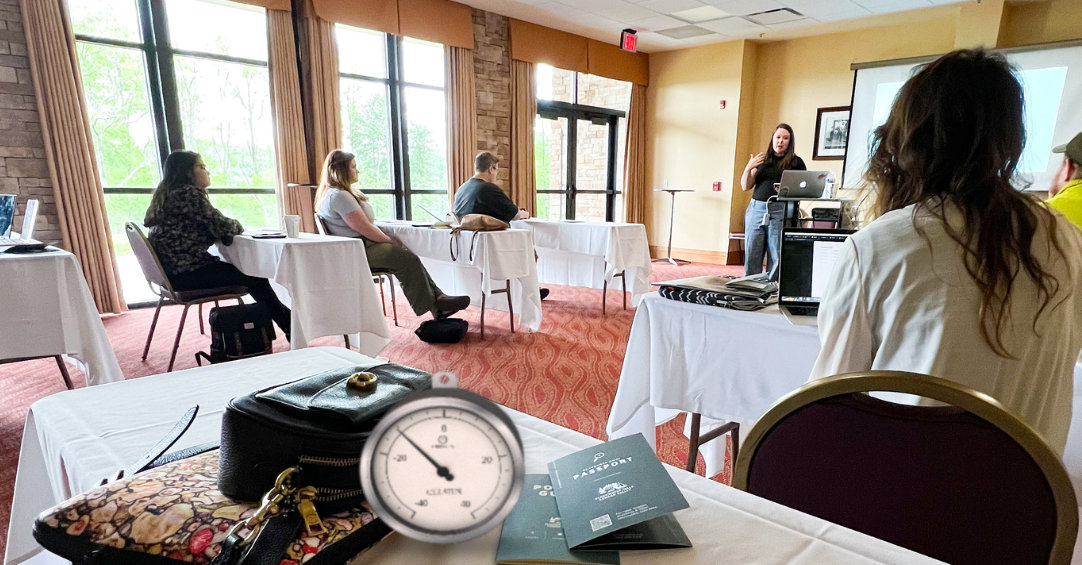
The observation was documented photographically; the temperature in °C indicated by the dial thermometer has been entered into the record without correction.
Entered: -12 °C
